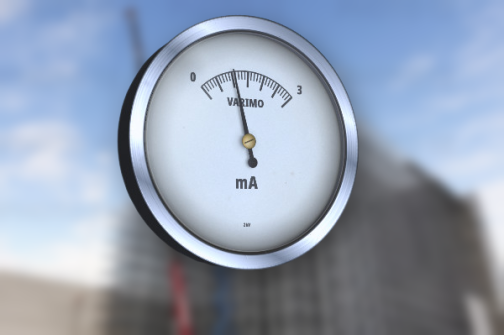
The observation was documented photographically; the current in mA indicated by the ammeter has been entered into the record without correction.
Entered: 1 mA
